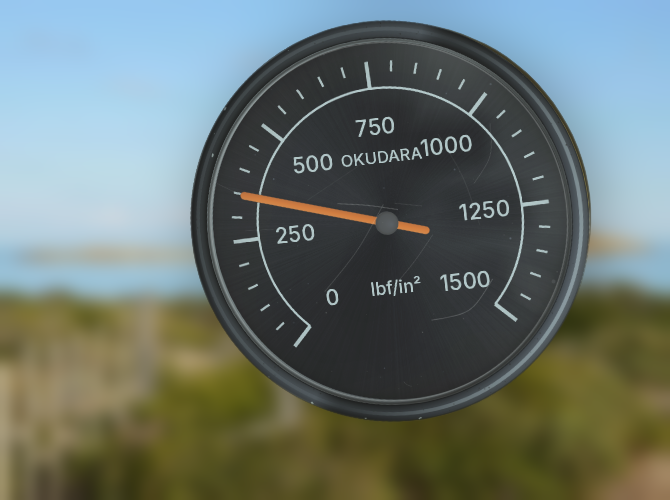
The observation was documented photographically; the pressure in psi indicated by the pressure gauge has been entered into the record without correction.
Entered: 350 psi
